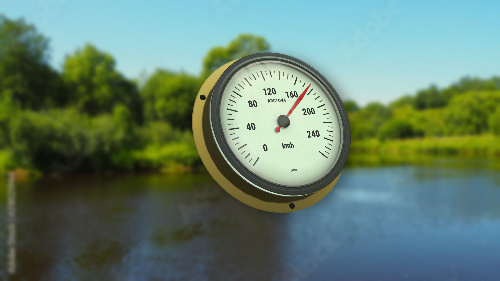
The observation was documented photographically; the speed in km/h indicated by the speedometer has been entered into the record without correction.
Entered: 175 km/h
